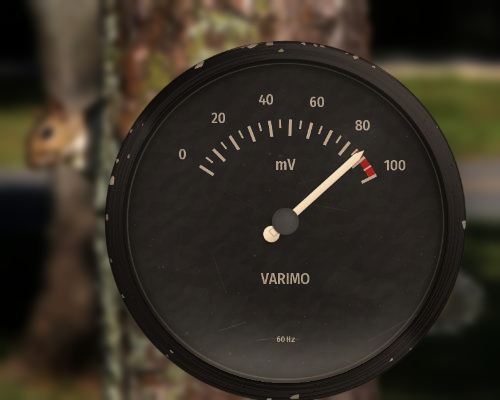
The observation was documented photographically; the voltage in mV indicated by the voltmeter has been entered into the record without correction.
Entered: 87.5 mV
